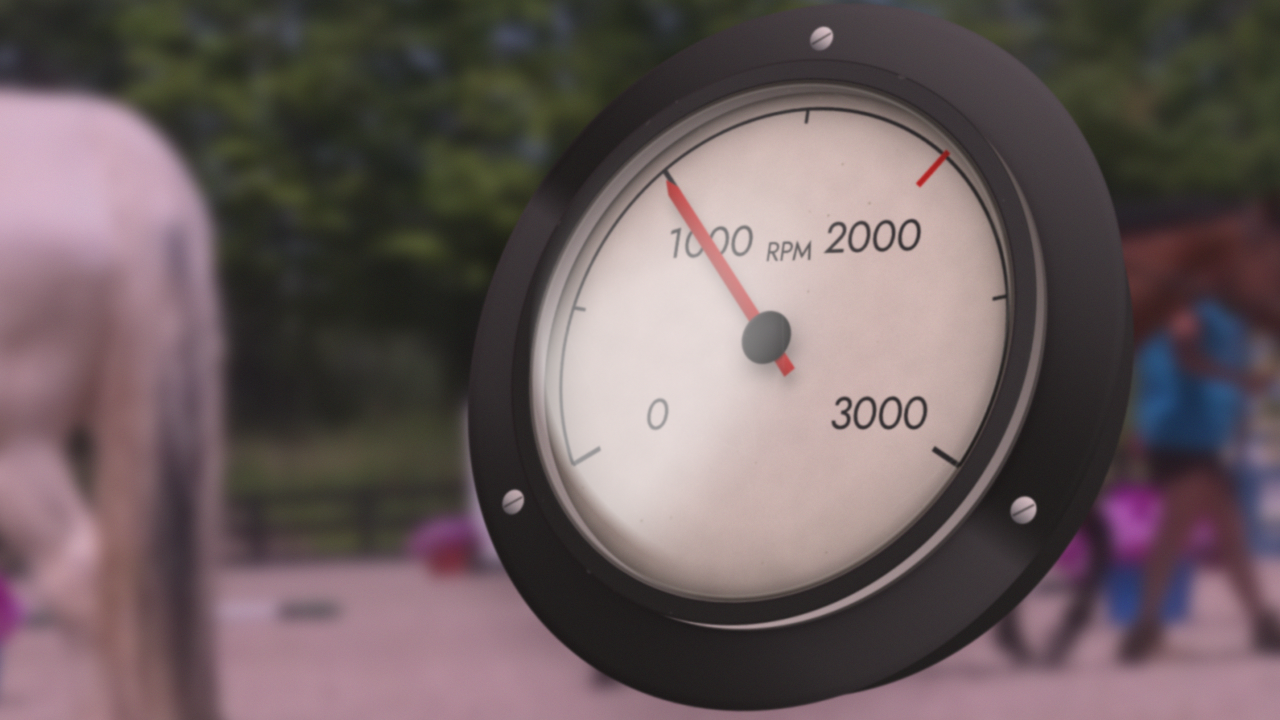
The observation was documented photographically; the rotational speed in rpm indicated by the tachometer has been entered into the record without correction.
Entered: 1000 rpm
